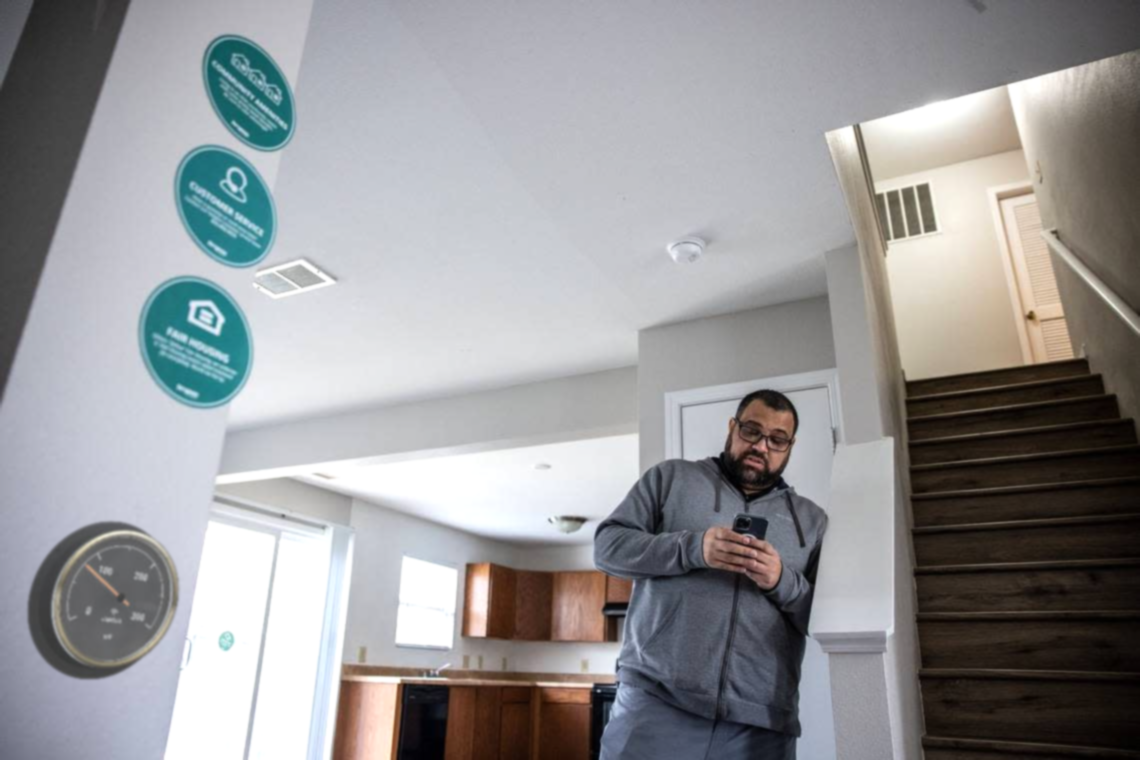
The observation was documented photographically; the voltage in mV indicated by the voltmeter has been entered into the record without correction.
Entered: 75 mV
